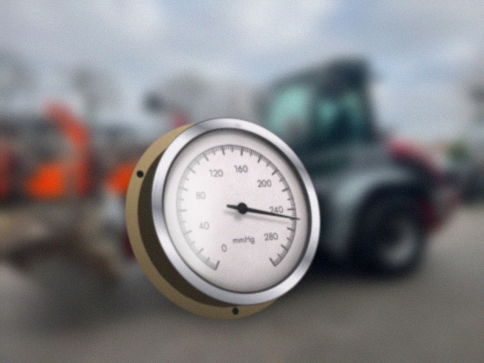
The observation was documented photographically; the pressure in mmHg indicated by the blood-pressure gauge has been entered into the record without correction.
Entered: 250 mmHg
